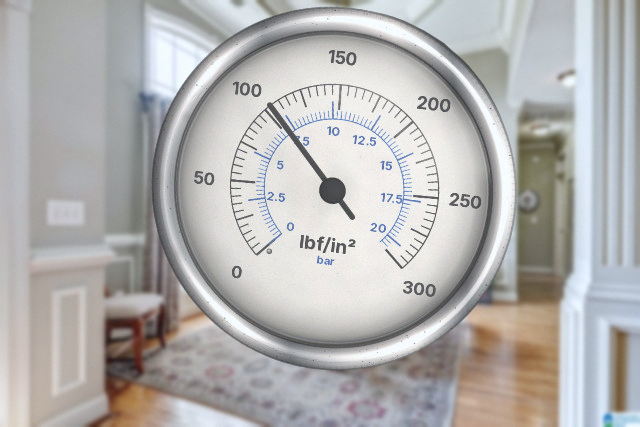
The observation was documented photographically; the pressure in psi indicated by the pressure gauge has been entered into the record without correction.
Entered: 105 psi
